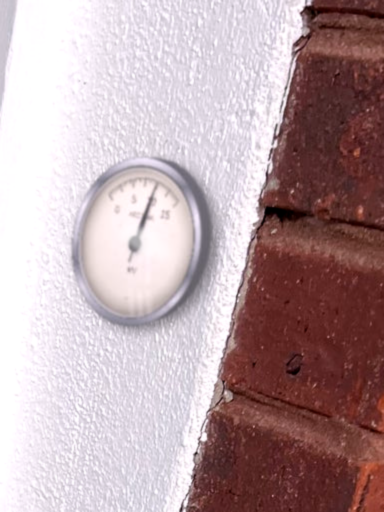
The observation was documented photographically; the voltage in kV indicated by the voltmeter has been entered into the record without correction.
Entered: 10 kV
